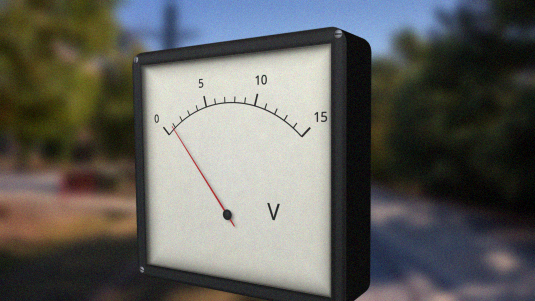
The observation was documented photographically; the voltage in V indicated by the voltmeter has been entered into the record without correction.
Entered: 1 V
